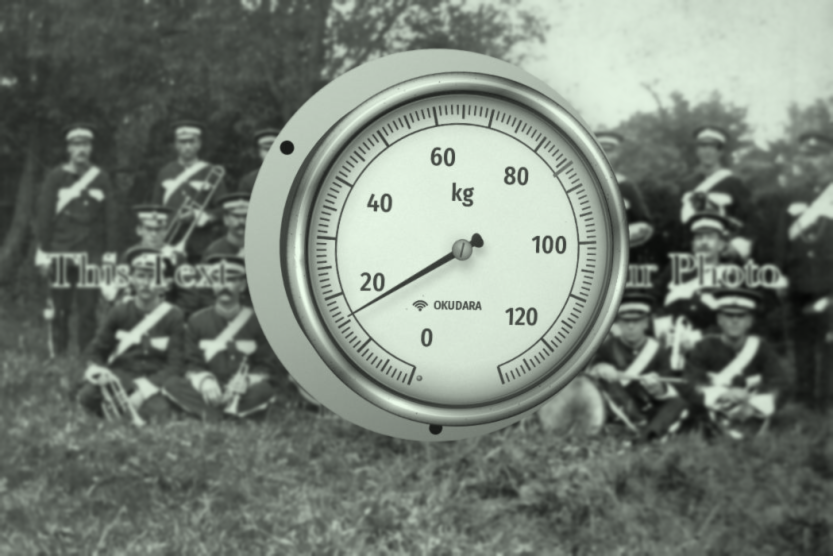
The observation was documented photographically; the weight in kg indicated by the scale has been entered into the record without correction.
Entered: 16 kg
